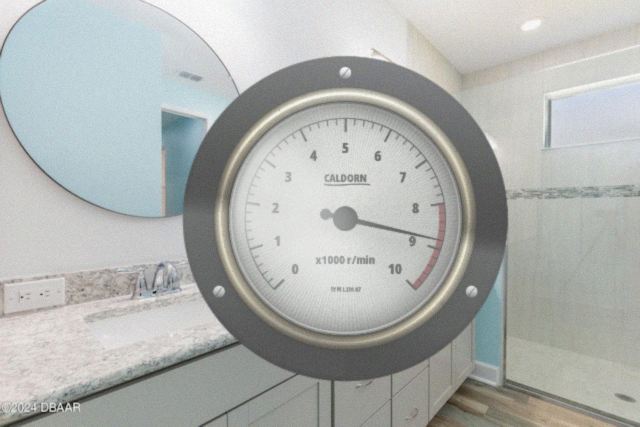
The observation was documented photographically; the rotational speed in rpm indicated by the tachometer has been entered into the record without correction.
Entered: 8800 rpm
